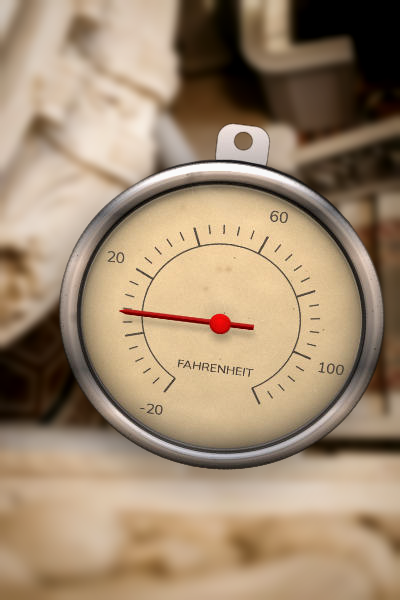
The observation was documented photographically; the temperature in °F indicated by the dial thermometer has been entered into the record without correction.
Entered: 8 °F
